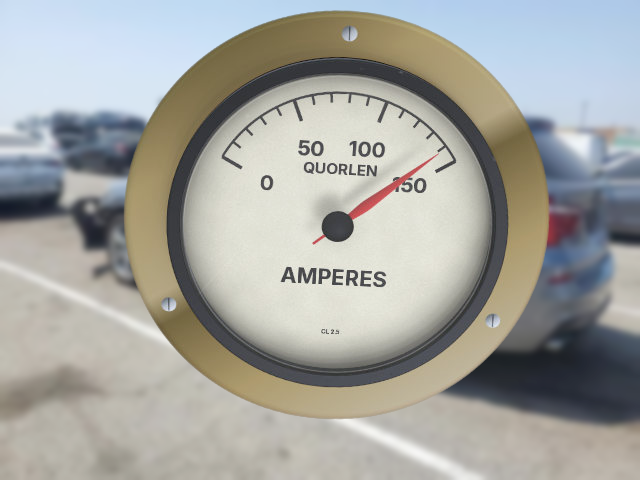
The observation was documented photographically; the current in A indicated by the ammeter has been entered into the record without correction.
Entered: 140 A
